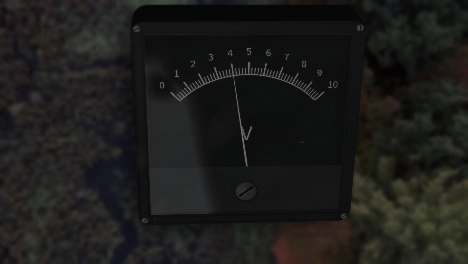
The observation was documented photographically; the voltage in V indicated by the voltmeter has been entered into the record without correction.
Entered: 4 V
